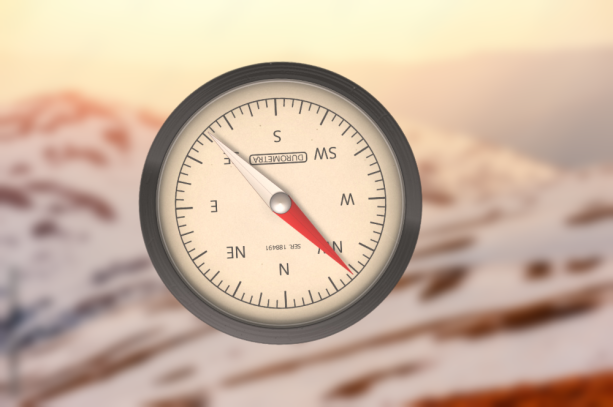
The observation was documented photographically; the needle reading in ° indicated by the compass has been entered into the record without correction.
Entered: 317.5 °
